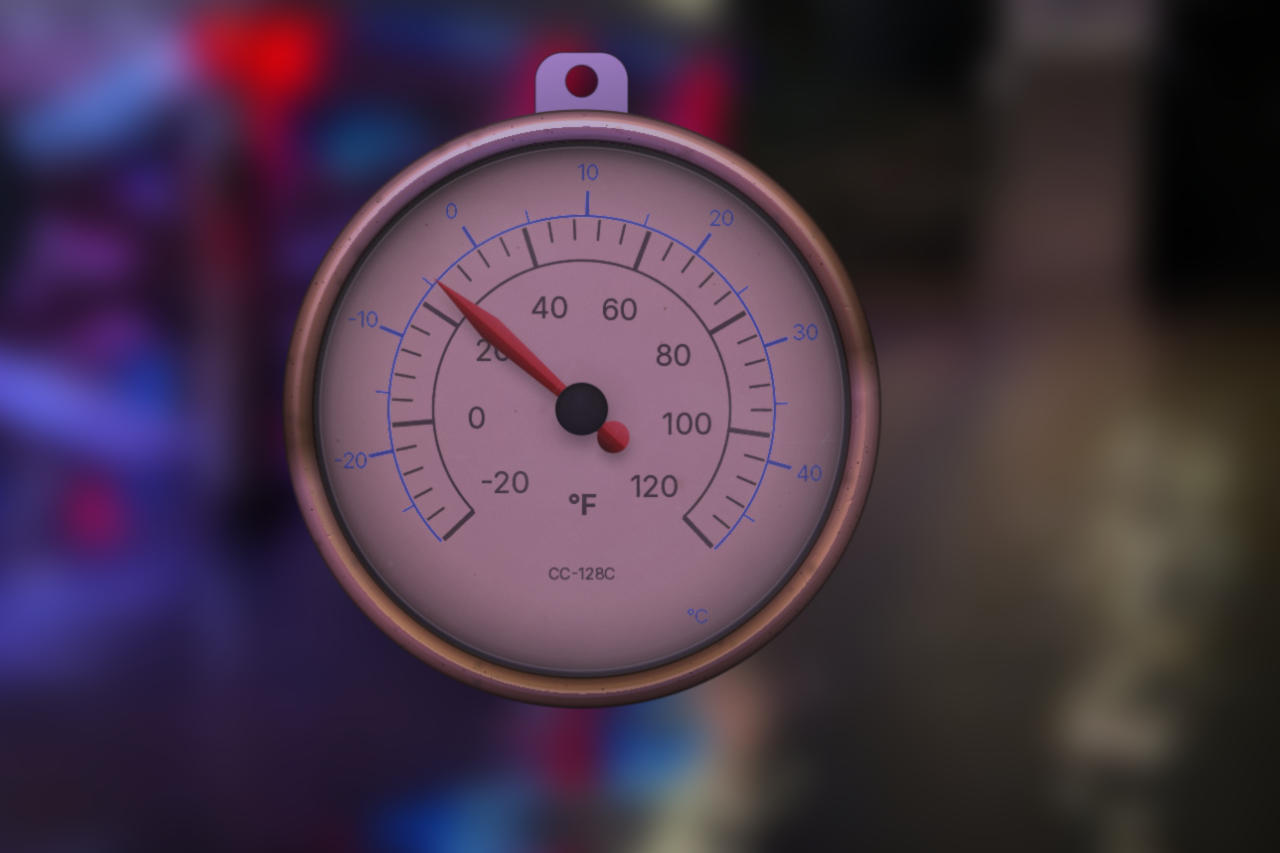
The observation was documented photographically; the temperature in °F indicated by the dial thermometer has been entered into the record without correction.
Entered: 24 °F
